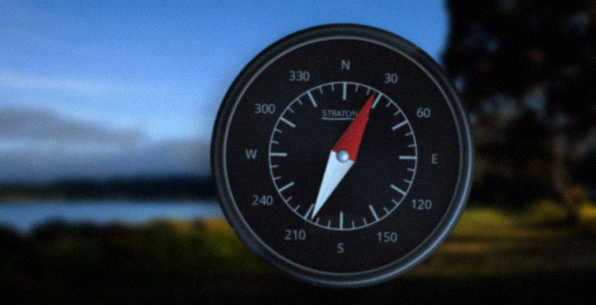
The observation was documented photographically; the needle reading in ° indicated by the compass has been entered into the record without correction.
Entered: 25 °
